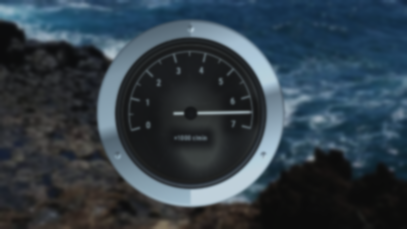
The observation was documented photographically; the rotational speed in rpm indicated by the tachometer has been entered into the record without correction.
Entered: 6500 rpm
